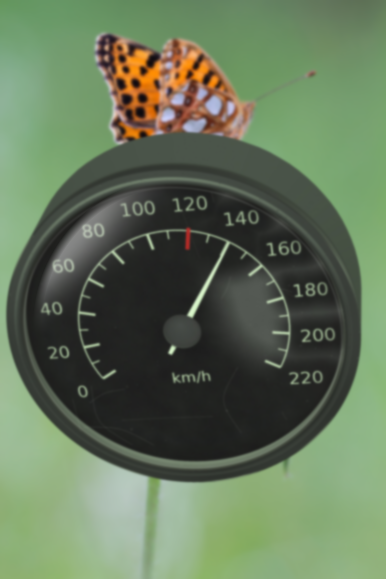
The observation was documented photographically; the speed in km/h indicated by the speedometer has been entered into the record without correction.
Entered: 140 km/h
